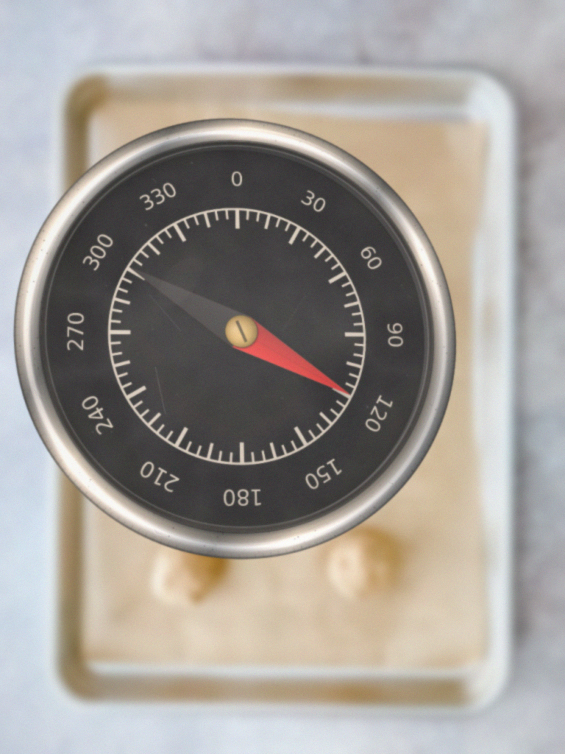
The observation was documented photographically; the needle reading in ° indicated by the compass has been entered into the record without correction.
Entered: 120 °
